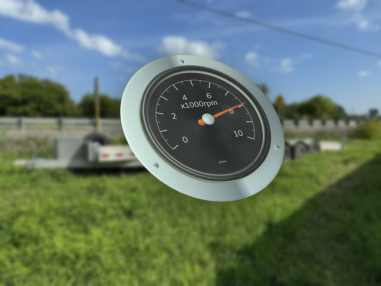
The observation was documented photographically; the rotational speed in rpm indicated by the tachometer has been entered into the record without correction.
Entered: 8000 rpm
